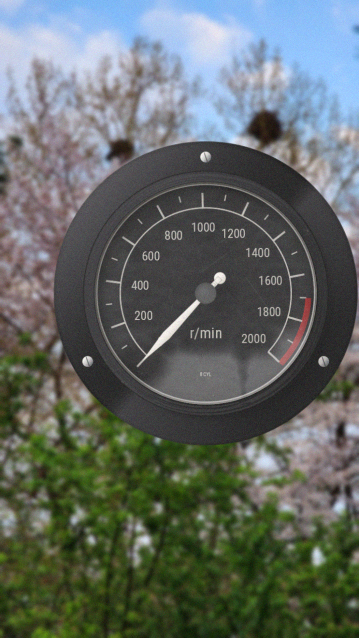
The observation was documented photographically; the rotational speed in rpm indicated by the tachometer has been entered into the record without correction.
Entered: 0 rpm
